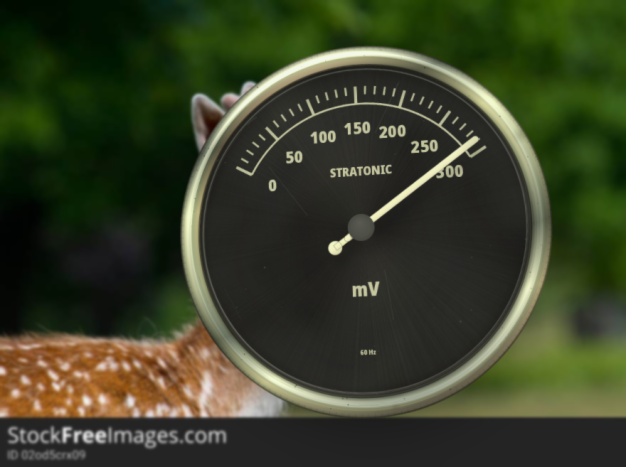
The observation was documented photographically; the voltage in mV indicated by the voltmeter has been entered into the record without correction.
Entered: 290 mV
